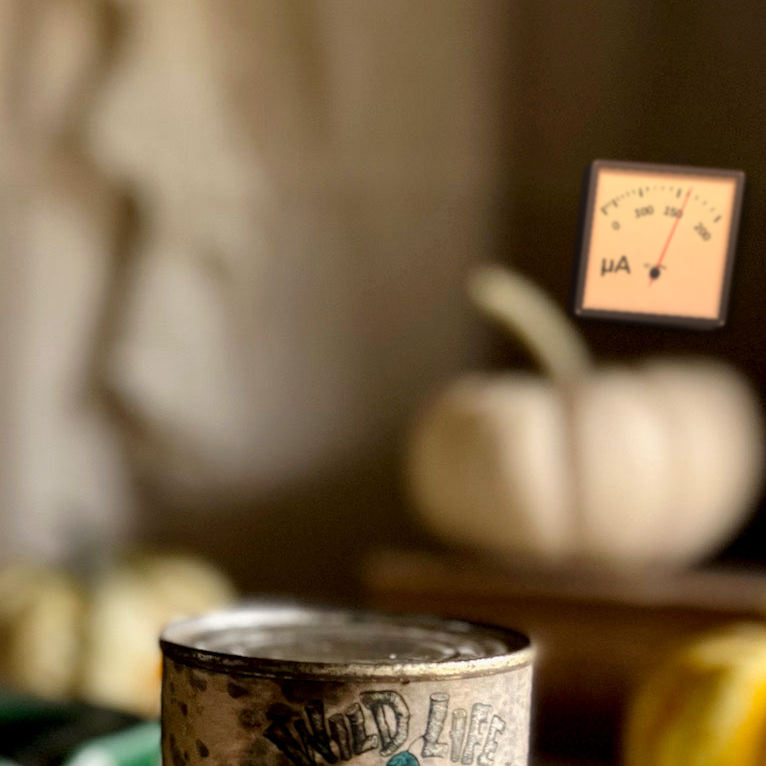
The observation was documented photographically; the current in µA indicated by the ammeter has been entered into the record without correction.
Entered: 160 µA
